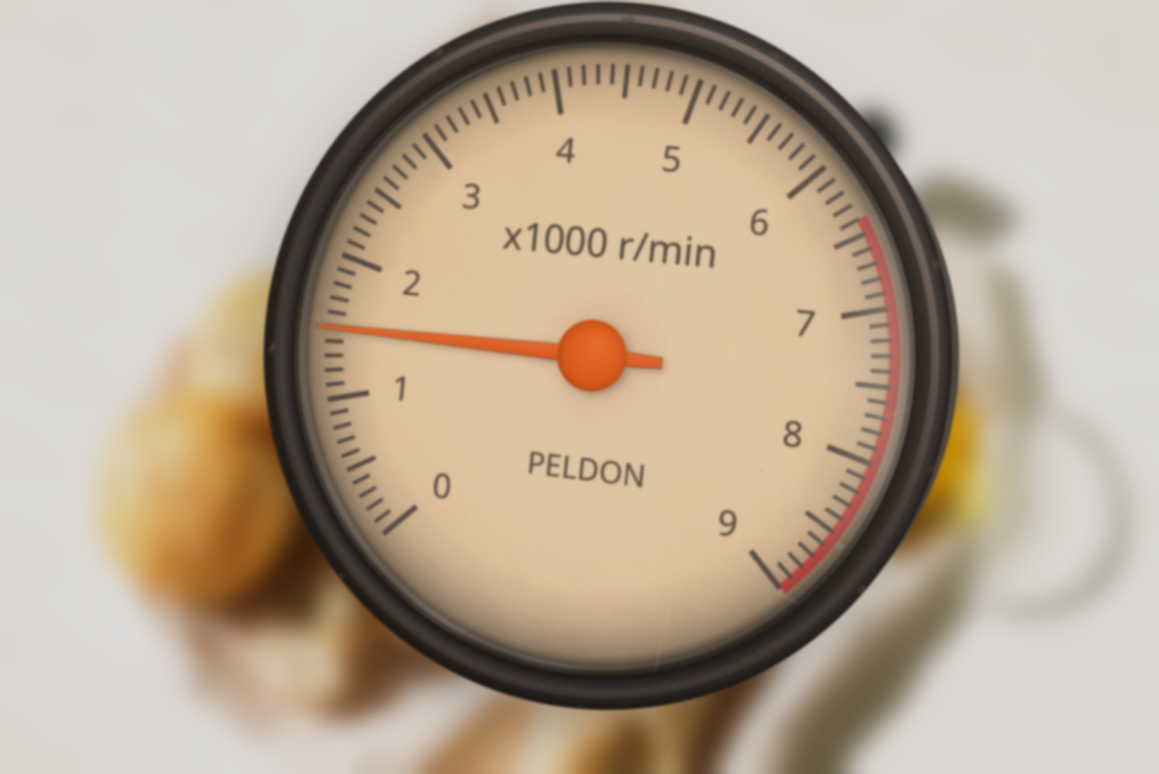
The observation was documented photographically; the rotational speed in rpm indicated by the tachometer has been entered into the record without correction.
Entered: 1500 rpm
